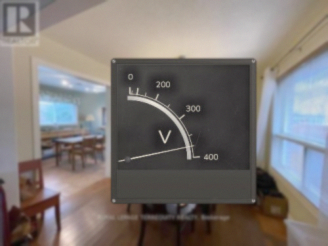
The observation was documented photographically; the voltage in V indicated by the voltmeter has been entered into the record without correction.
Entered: 375 V
